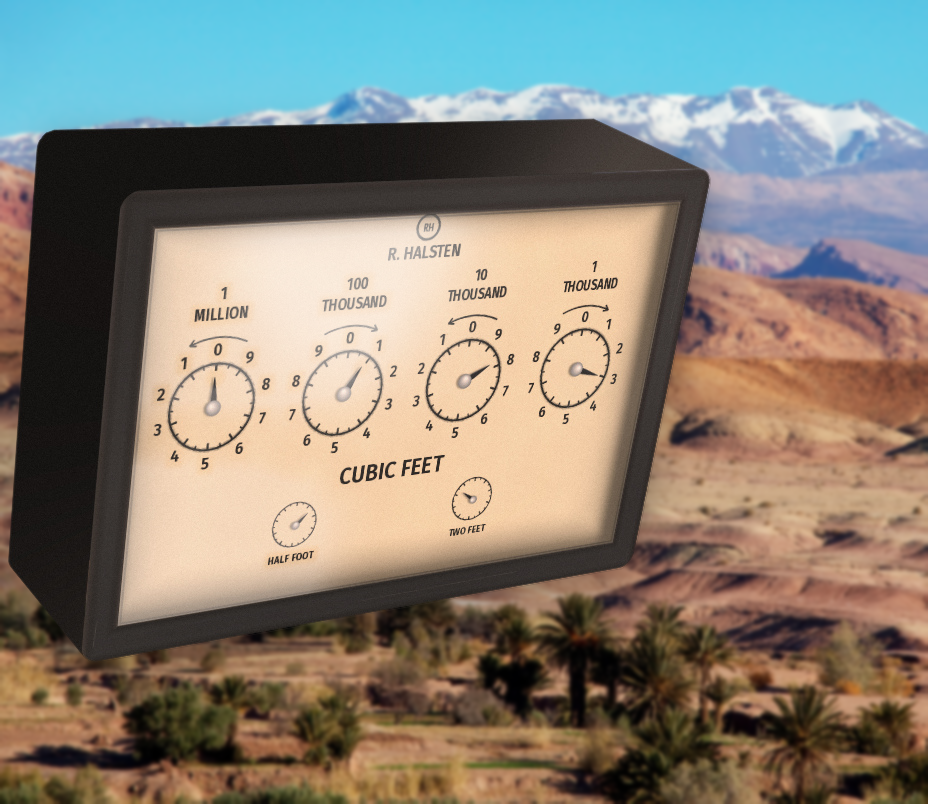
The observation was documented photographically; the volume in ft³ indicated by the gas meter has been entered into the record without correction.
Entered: 8300 ft³
